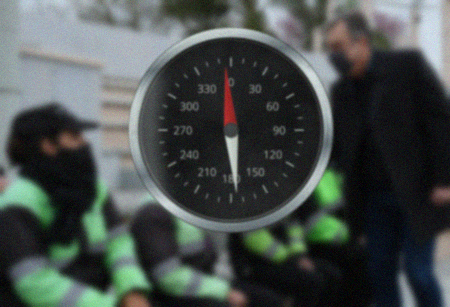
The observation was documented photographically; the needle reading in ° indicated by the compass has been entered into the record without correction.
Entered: 355 °
